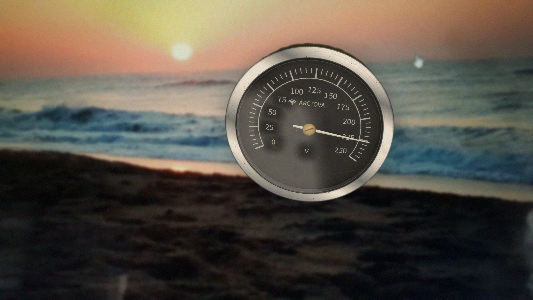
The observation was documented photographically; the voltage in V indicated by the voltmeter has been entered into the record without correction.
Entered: 225 V
